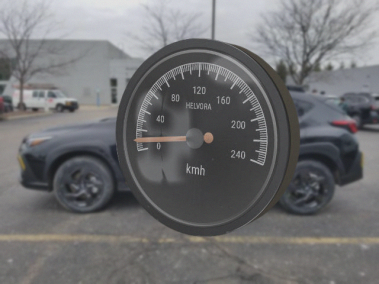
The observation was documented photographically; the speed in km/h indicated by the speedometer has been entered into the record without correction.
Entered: 10 km/h
